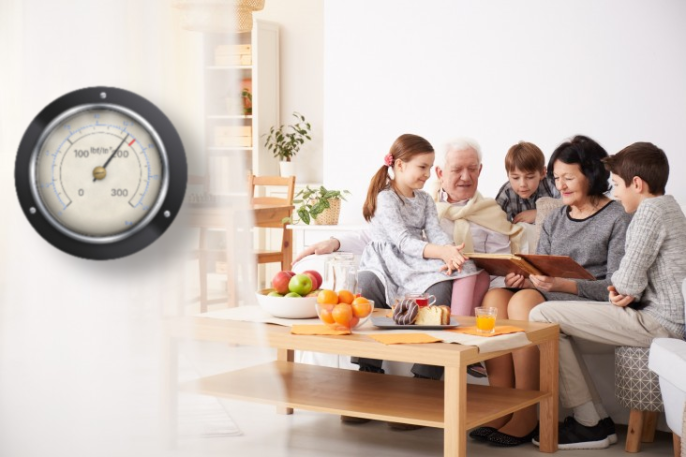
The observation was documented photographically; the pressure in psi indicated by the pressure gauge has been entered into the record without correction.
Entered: 190 psi
